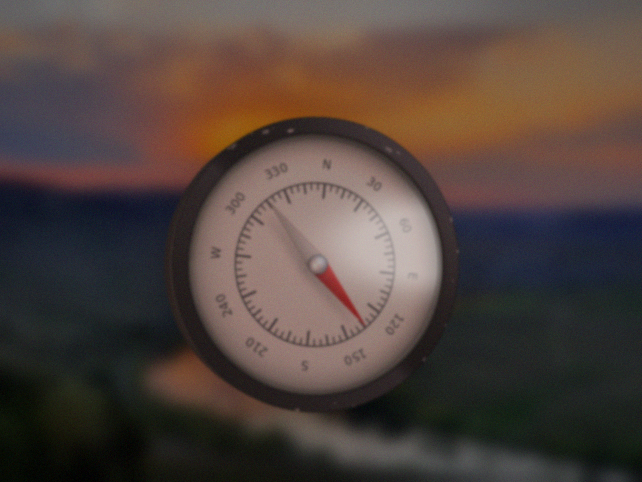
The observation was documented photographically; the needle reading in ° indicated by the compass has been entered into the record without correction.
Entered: 135 °
